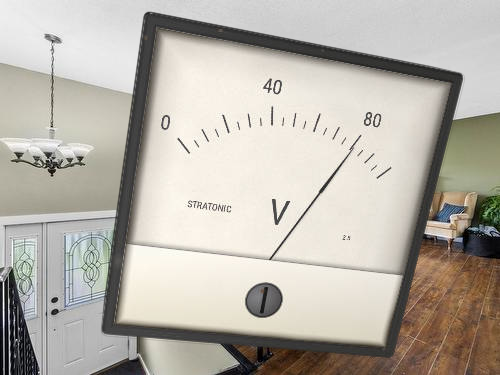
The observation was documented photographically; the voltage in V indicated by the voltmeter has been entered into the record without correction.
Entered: 80 V
